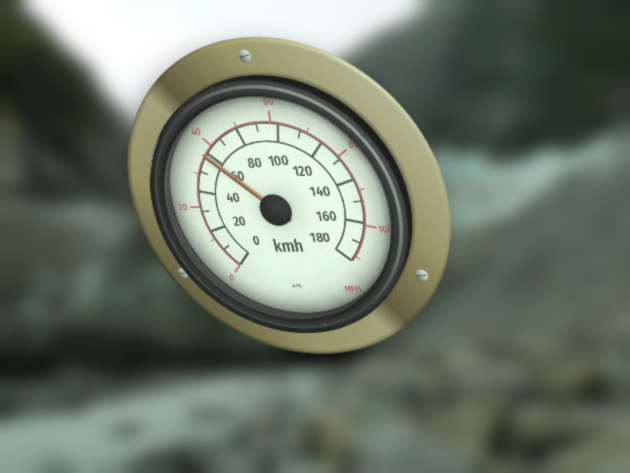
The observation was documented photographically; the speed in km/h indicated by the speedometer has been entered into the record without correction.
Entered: 60 km/h
